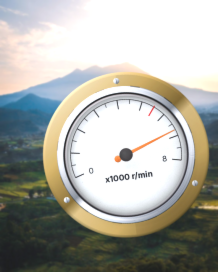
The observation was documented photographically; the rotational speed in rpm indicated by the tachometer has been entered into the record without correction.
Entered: 6750 rpm
